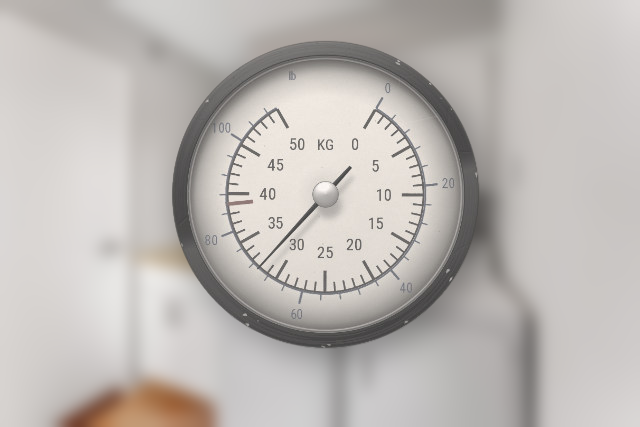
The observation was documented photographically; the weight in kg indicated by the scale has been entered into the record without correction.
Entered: 32 kg
